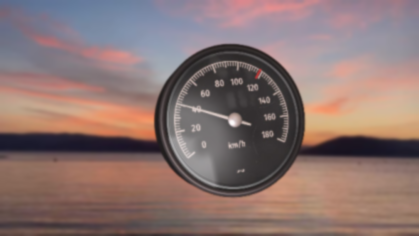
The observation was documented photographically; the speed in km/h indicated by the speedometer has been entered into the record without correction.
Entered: 40 km/h
